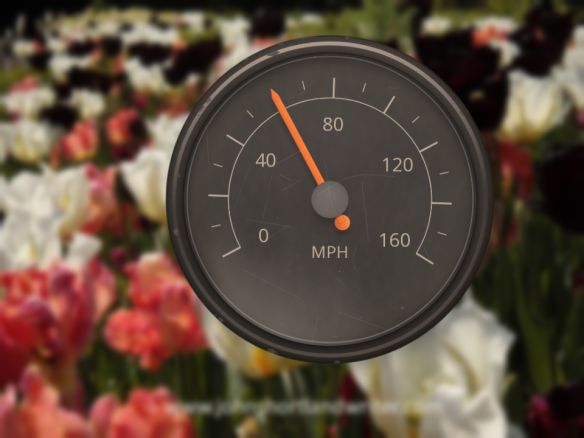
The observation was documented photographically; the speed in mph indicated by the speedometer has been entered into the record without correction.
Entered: 60 mph
